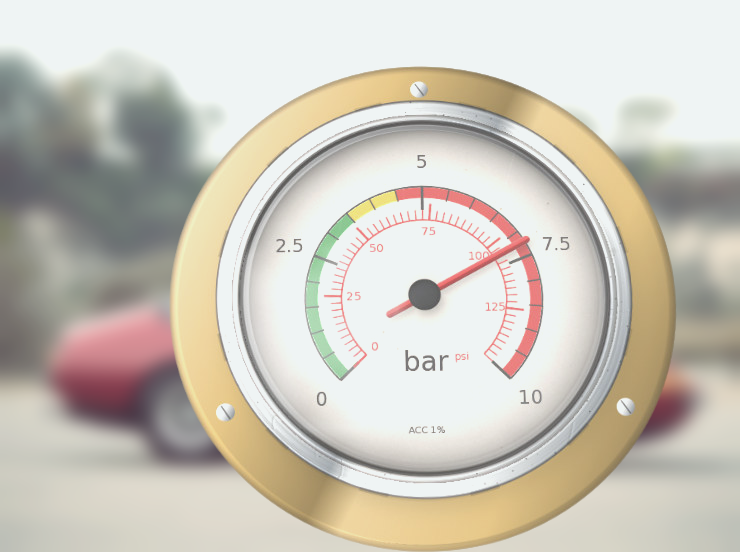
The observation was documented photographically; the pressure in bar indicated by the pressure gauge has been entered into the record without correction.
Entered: 7.25 bar
